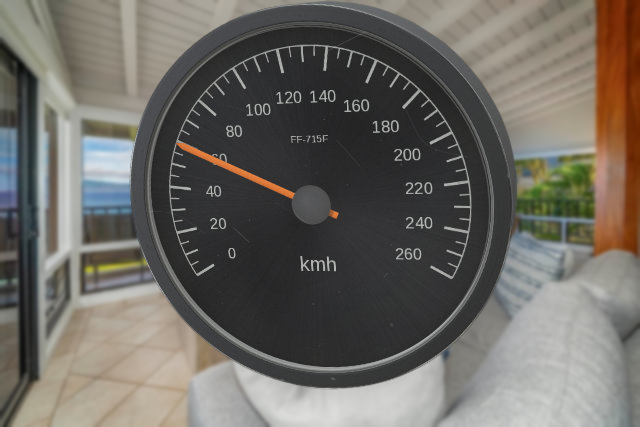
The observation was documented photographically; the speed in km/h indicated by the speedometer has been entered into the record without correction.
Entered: 60 km/h
